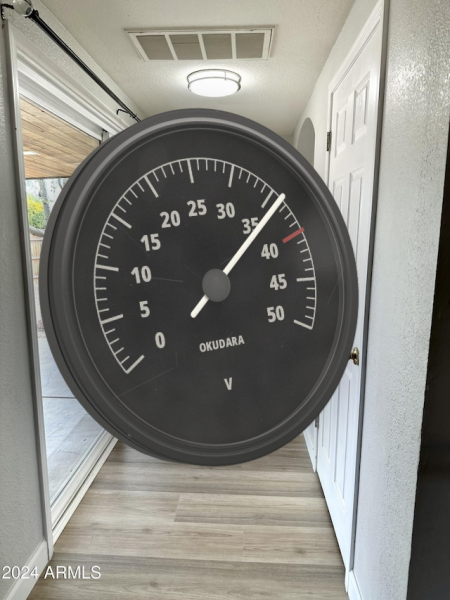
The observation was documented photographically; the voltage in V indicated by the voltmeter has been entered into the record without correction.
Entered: 36 V
